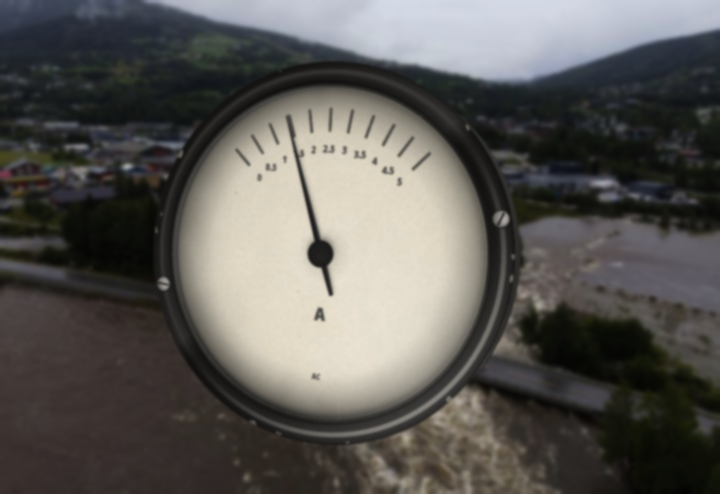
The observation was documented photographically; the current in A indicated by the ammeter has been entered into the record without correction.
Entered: 1.5 A
